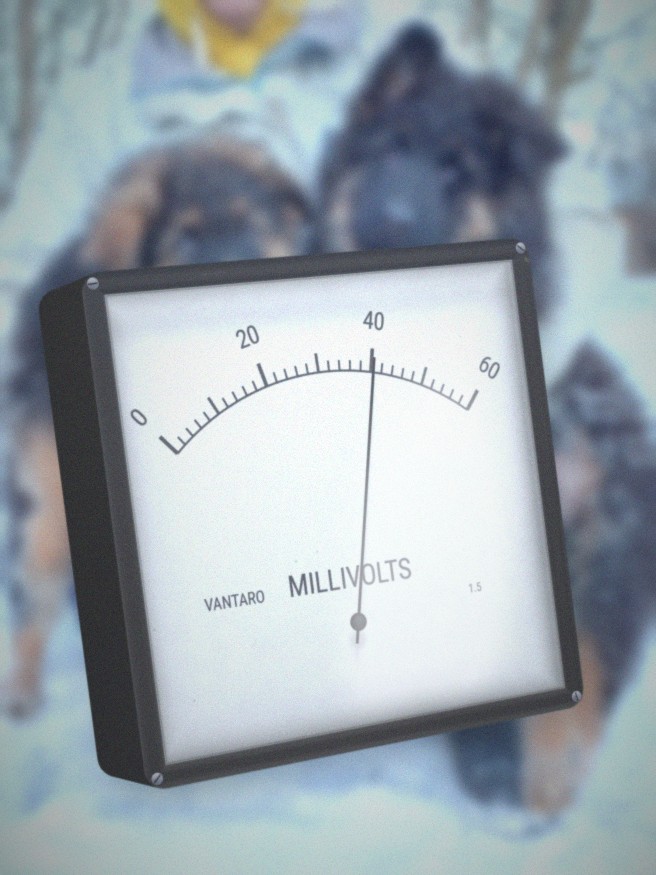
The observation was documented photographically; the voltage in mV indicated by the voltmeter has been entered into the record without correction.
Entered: 40 mV
